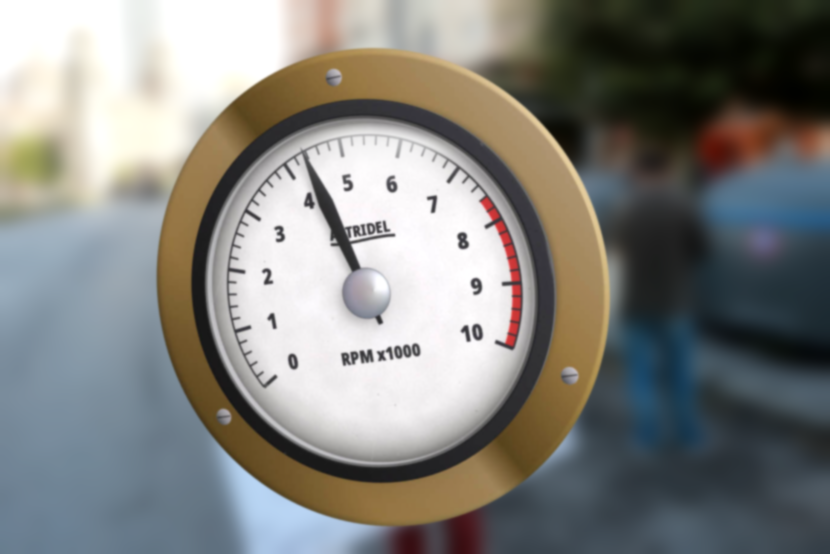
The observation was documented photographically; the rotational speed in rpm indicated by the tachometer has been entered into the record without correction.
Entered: 4400 rpm
